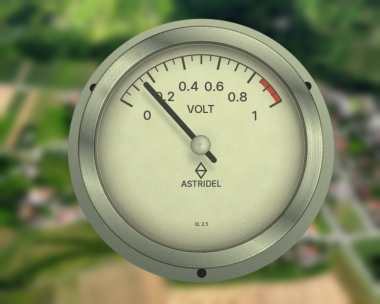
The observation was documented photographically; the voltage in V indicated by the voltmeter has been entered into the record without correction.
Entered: 0.15 V
